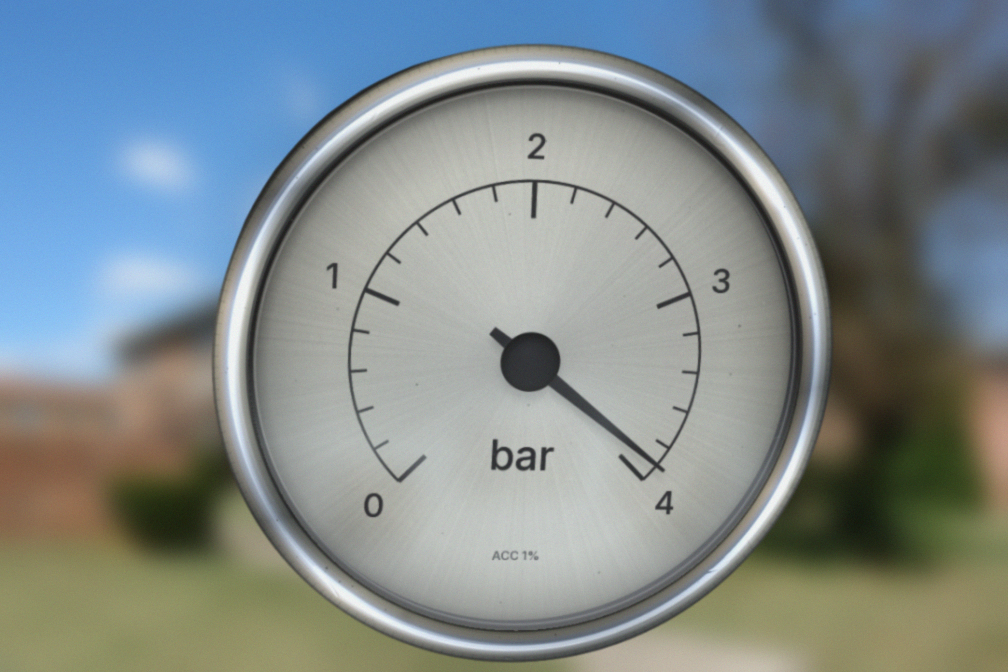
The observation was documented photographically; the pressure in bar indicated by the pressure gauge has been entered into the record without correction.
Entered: 3.9 bar
